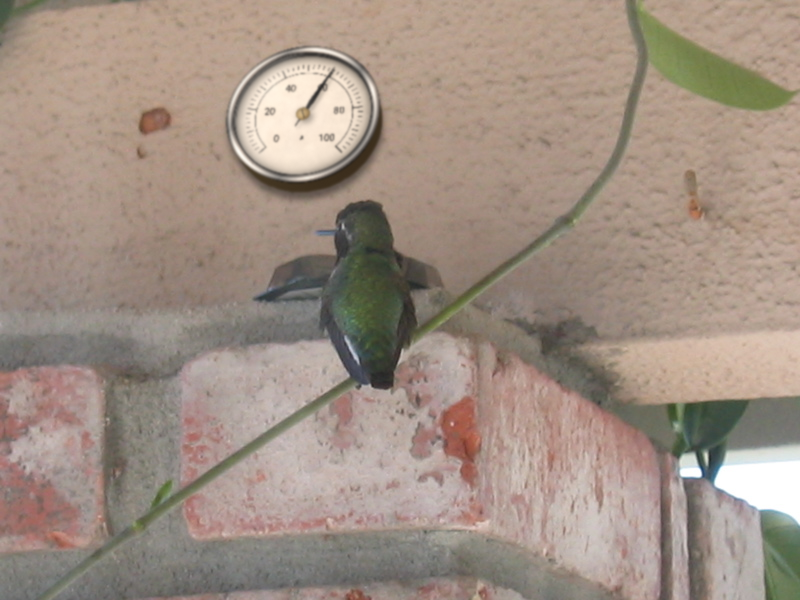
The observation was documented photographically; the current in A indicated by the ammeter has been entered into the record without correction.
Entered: 60 A
